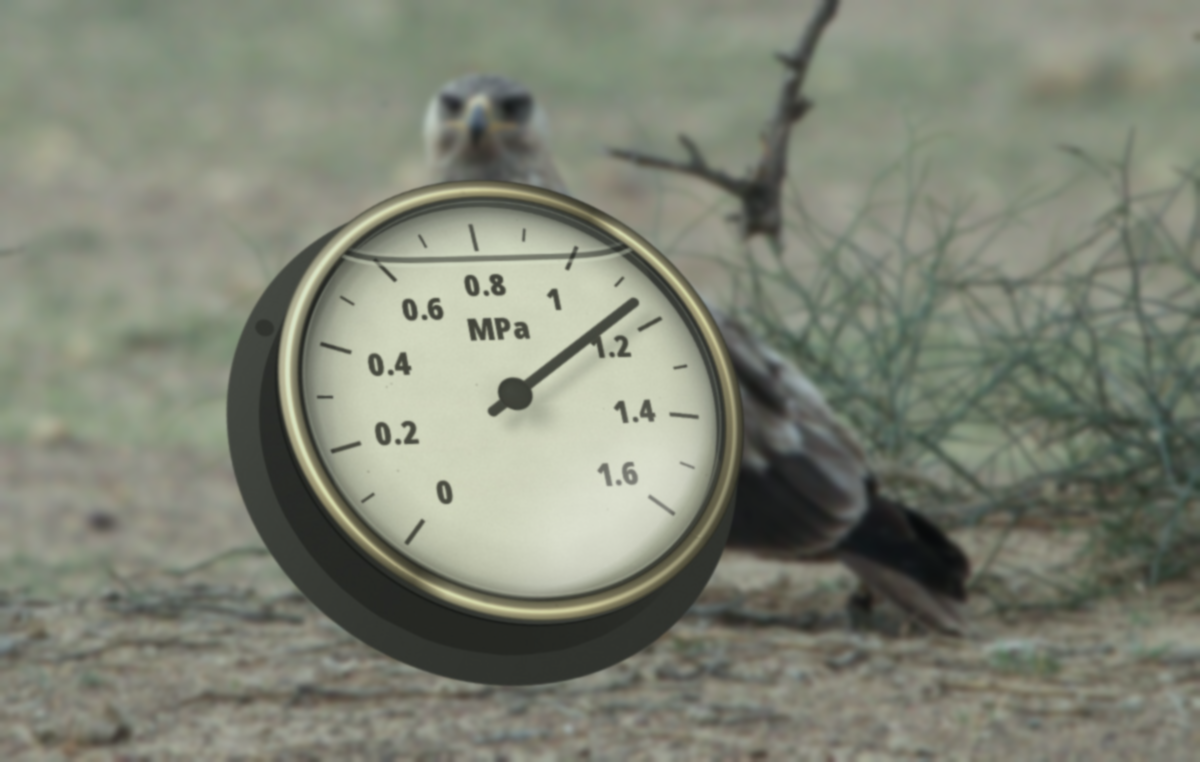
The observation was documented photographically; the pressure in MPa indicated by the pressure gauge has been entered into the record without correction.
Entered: 1.15 MPa
